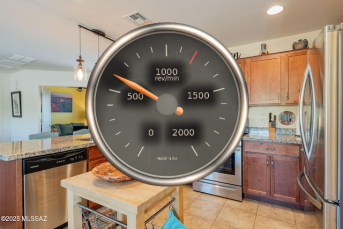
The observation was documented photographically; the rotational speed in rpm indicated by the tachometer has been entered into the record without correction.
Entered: 600 rpm
